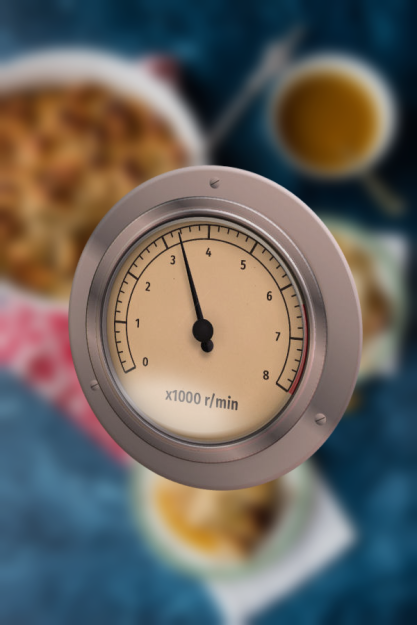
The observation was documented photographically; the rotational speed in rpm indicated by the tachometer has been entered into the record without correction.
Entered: 3400 rpm
